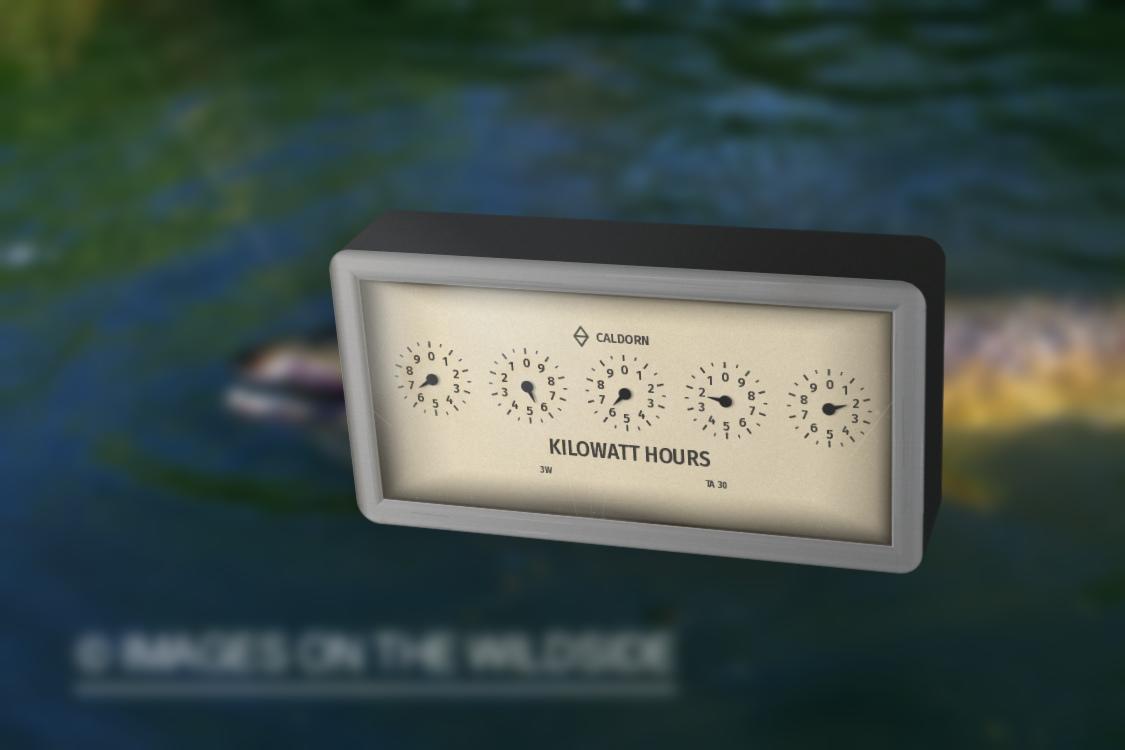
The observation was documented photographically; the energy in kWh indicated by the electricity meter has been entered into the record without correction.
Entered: 65622 kWh
